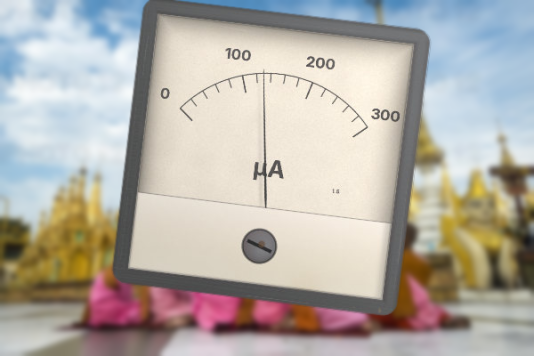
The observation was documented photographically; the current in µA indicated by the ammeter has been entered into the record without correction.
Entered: 130 µA
